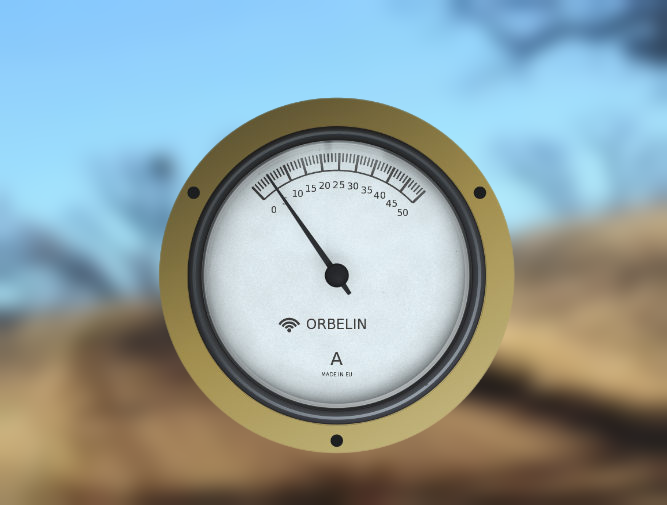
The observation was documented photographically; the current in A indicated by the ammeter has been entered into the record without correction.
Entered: 5 A
